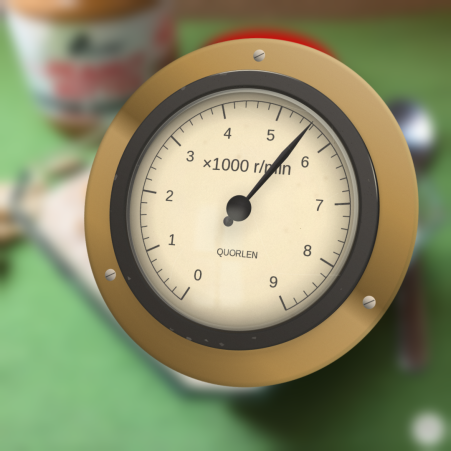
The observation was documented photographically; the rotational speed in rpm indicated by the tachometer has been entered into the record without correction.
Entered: 5600 rpm
